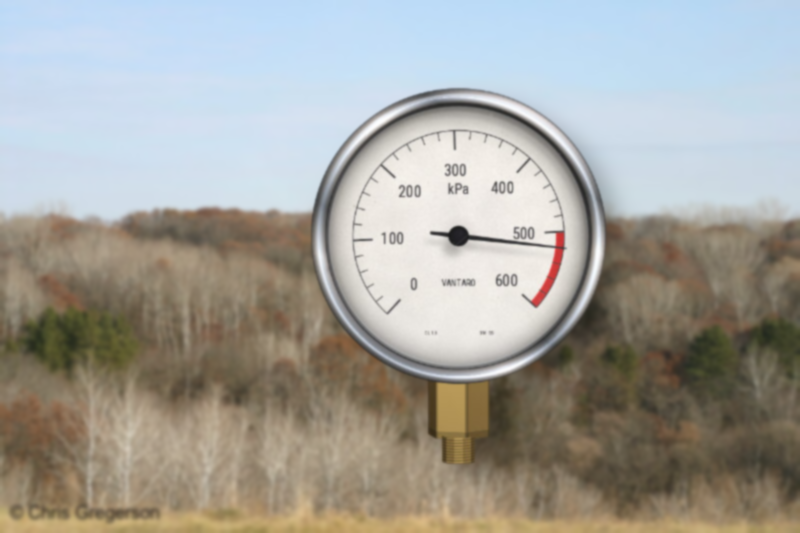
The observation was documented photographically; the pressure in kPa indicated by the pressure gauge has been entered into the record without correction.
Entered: 520 kPa
